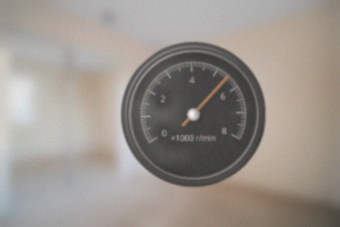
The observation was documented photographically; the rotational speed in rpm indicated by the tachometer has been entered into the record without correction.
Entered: 5500 rpm
